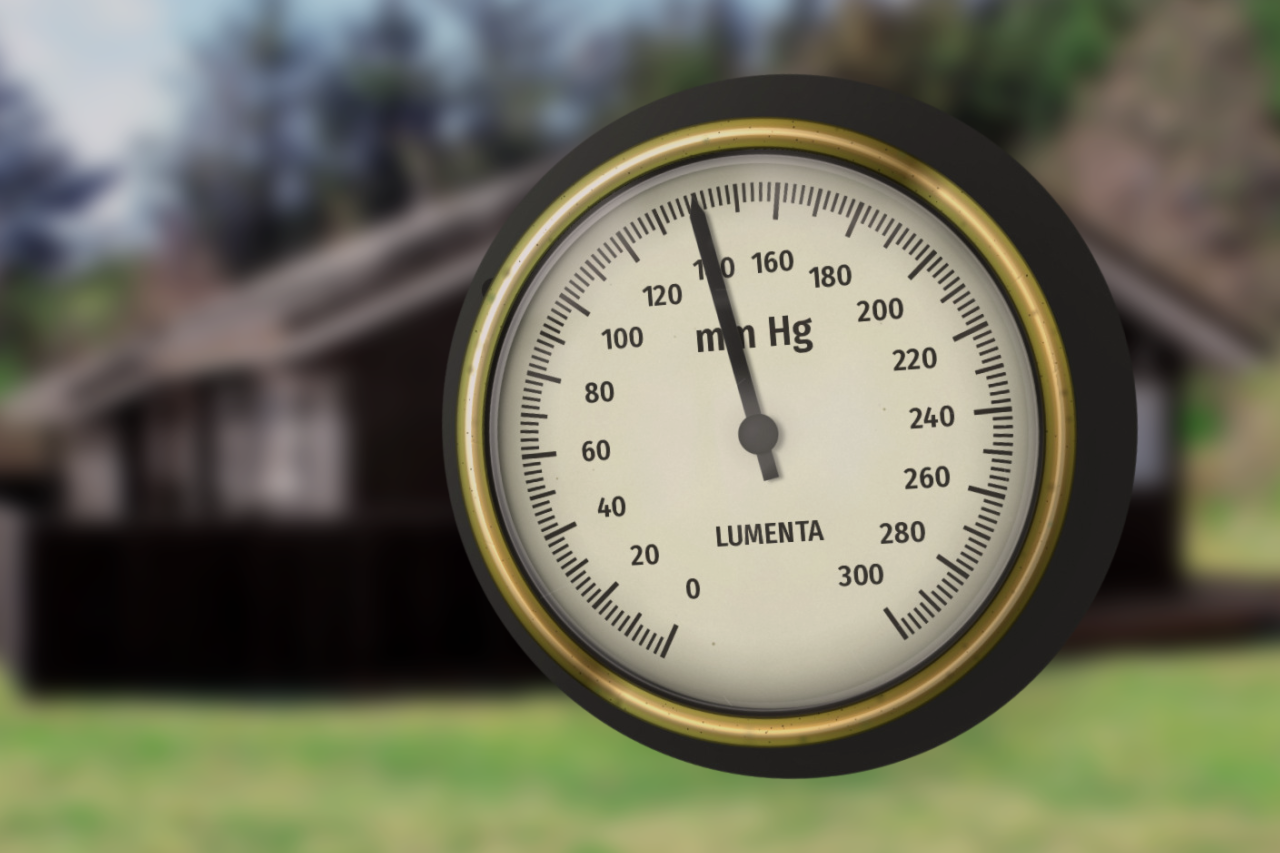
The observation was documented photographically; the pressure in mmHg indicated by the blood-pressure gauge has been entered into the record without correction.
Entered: 140 mmHg
